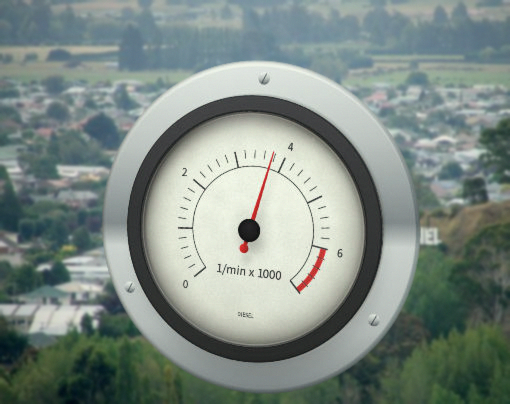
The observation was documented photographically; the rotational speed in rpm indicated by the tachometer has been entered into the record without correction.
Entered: 3800 rpm
